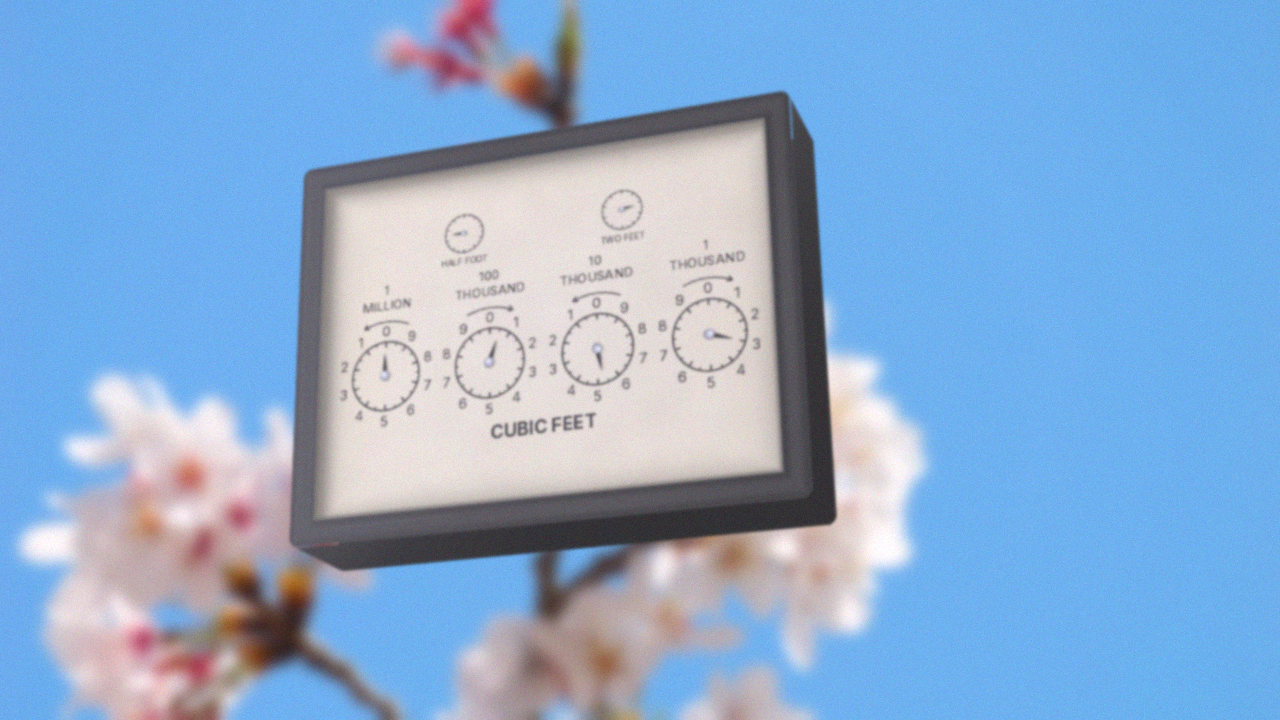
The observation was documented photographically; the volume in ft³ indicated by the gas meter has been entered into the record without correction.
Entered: 5300 ft³
